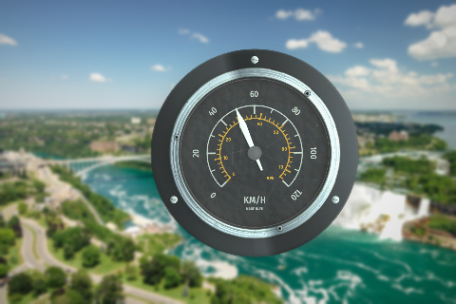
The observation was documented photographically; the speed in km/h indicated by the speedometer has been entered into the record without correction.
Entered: 50 km/h
